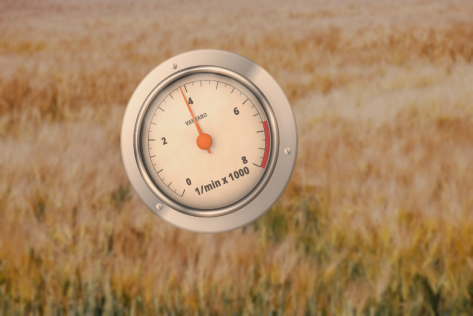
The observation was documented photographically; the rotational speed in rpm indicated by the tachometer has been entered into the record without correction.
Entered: 3875 rpm
